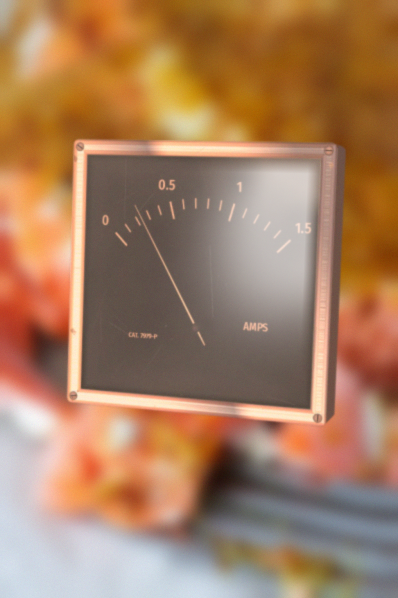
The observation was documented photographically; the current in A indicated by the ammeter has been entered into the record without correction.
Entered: 0.25 A
